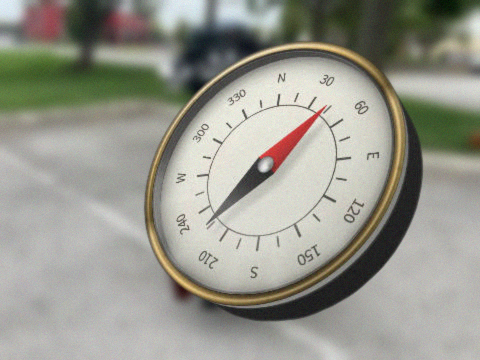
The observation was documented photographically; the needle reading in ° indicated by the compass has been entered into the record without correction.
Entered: 45 °
